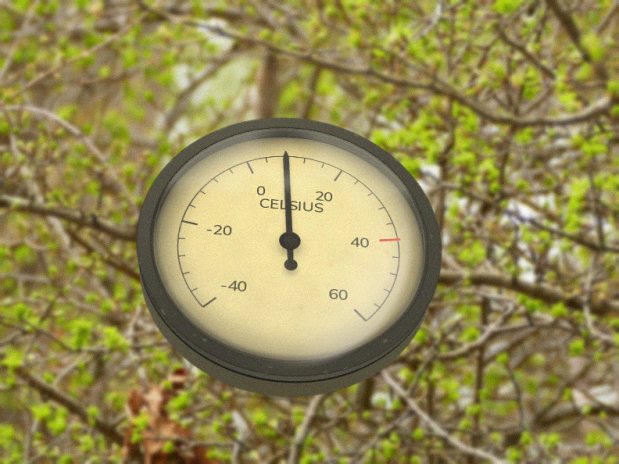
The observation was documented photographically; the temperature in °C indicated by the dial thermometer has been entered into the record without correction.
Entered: 8 °C
